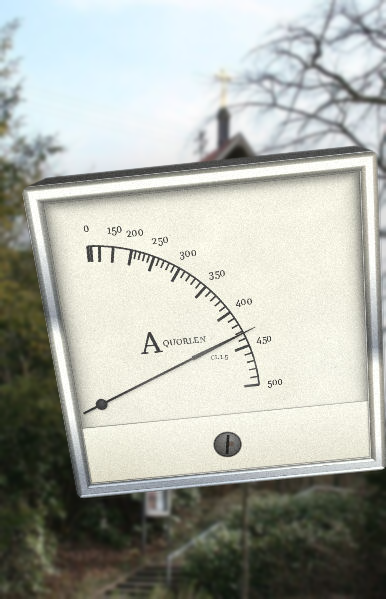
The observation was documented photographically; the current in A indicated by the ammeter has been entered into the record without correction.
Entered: 430 A
